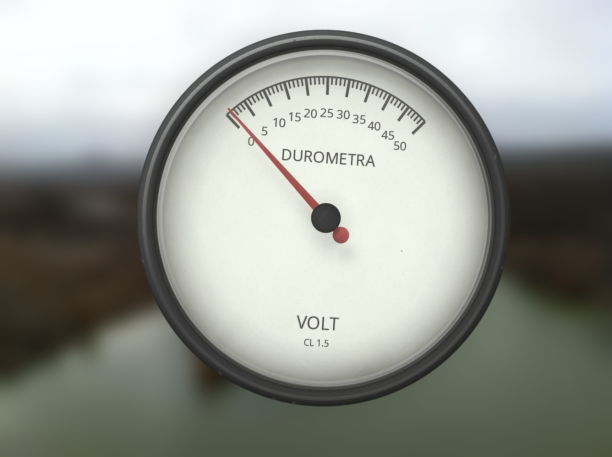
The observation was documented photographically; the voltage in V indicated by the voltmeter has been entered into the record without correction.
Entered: 1 V
